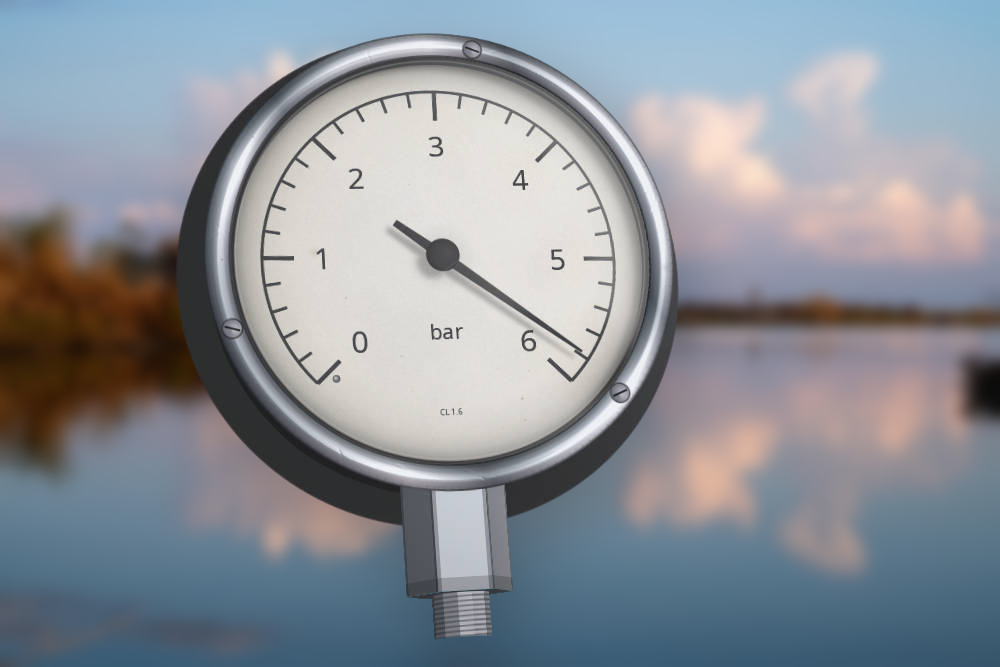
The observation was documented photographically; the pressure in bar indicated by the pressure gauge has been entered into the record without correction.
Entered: 5.8 bar
